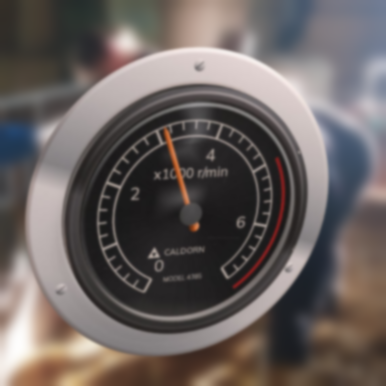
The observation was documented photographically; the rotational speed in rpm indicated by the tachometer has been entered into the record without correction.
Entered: 3100 rpm
